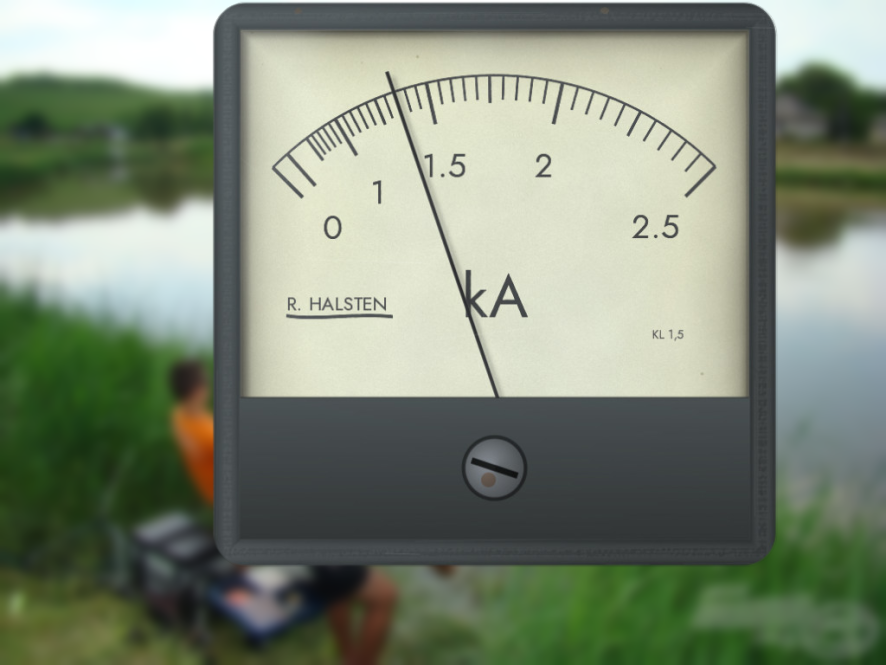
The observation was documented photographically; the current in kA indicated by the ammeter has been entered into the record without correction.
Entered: 1.35 kA
